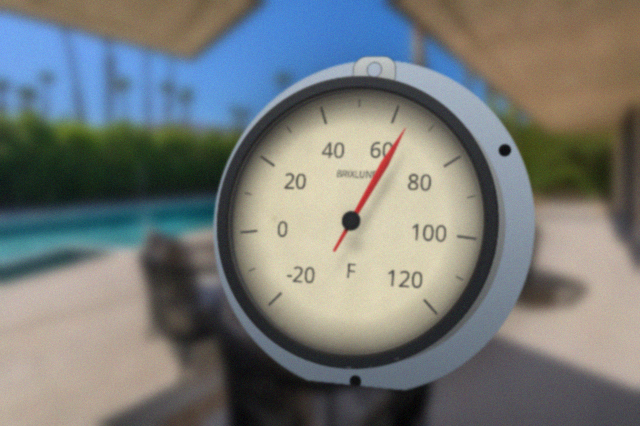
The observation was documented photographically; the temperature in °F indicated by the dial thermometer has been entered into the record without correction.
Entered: 65 °F
